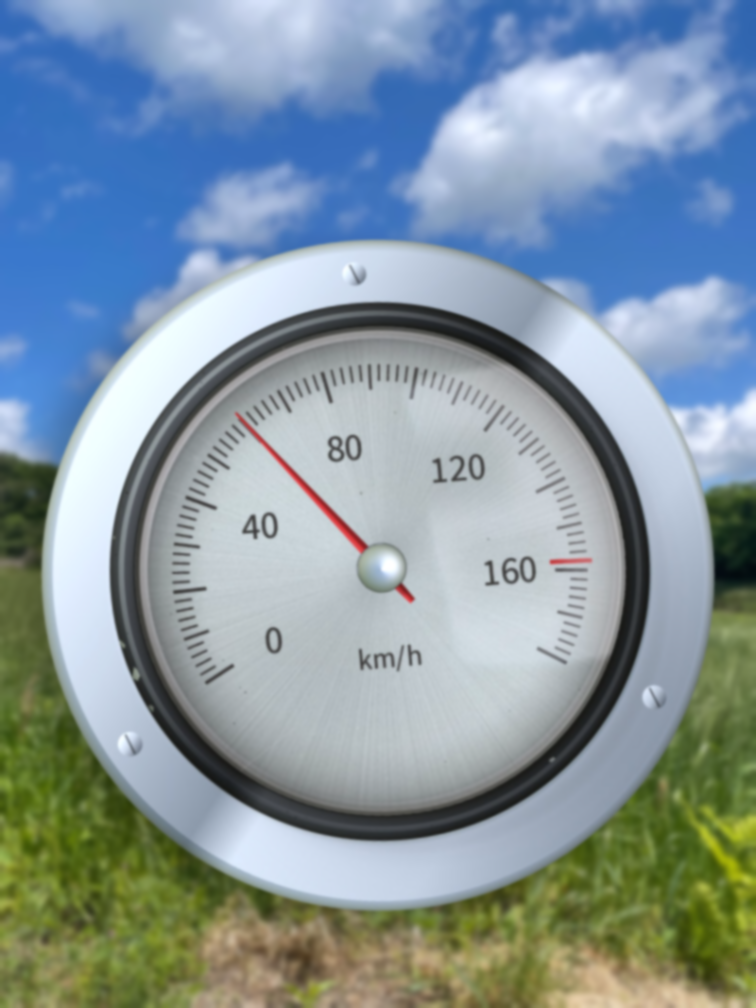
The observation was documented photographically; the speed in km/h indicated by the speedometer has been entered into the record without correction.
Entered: 60 km/h
